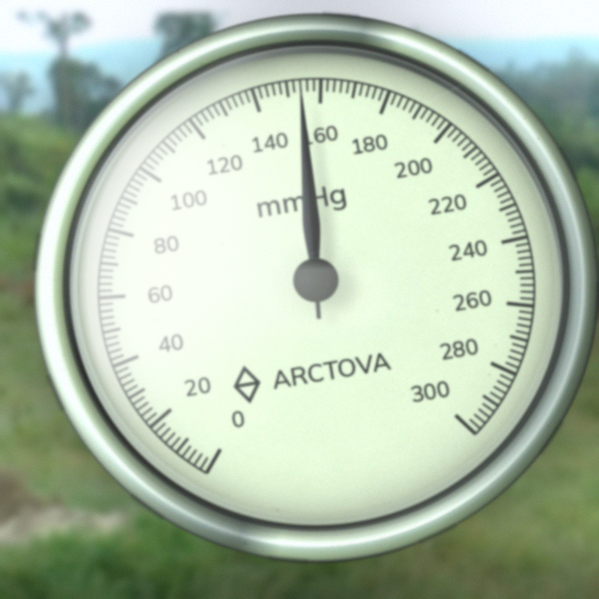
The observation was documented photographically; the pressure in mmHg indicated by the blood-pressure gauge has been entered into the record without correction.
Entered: 154 mmHg
